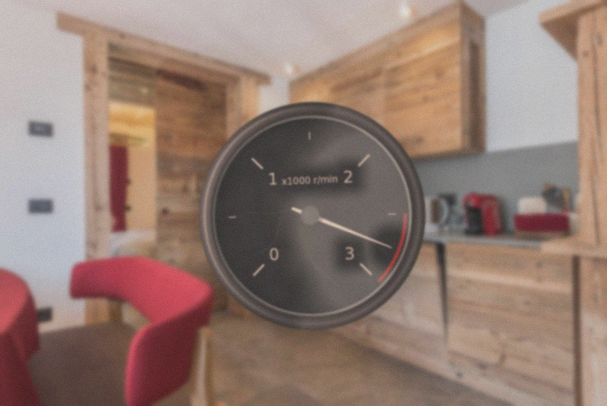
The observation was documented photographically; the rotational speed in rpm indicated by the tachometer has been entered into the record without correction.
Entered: 2750 rpm
